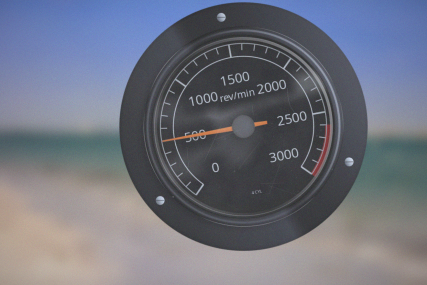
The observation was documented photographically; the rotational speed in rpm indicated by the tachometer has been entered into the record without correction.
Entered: 500 rpm
